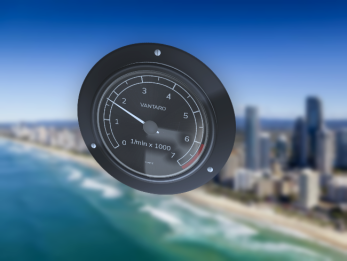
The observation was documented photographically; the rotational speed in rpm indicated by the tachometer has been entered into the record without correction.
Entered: 1750 rpm
